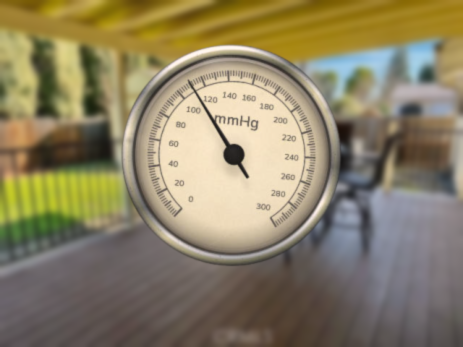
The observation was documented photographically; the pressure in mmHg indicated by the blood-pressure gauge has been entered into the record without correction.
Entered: 110 mmHg
